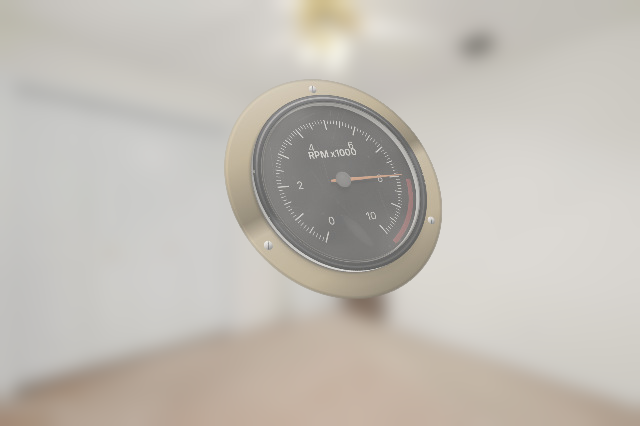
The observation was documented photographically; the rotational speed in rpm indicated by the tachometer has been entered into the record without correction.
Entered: 8000 rpm
